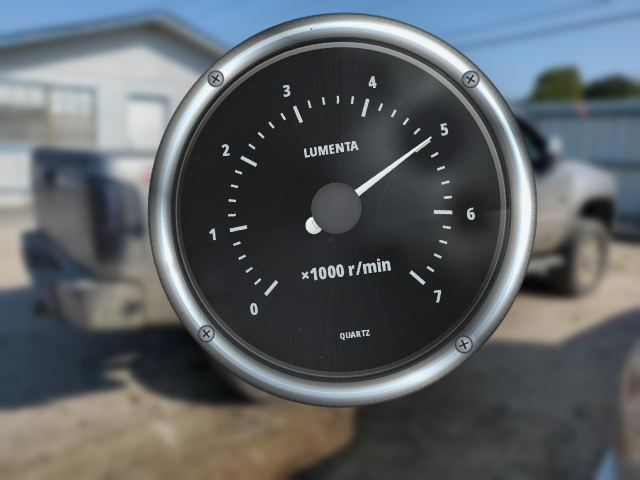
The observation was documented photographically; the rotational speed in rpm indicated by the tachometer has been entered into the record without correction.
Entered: 5000 rpm
